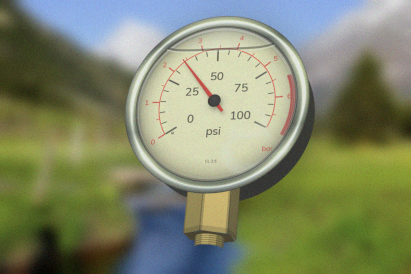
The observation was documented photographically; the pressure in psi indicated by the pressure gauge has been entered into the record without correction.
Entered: 35 psi
